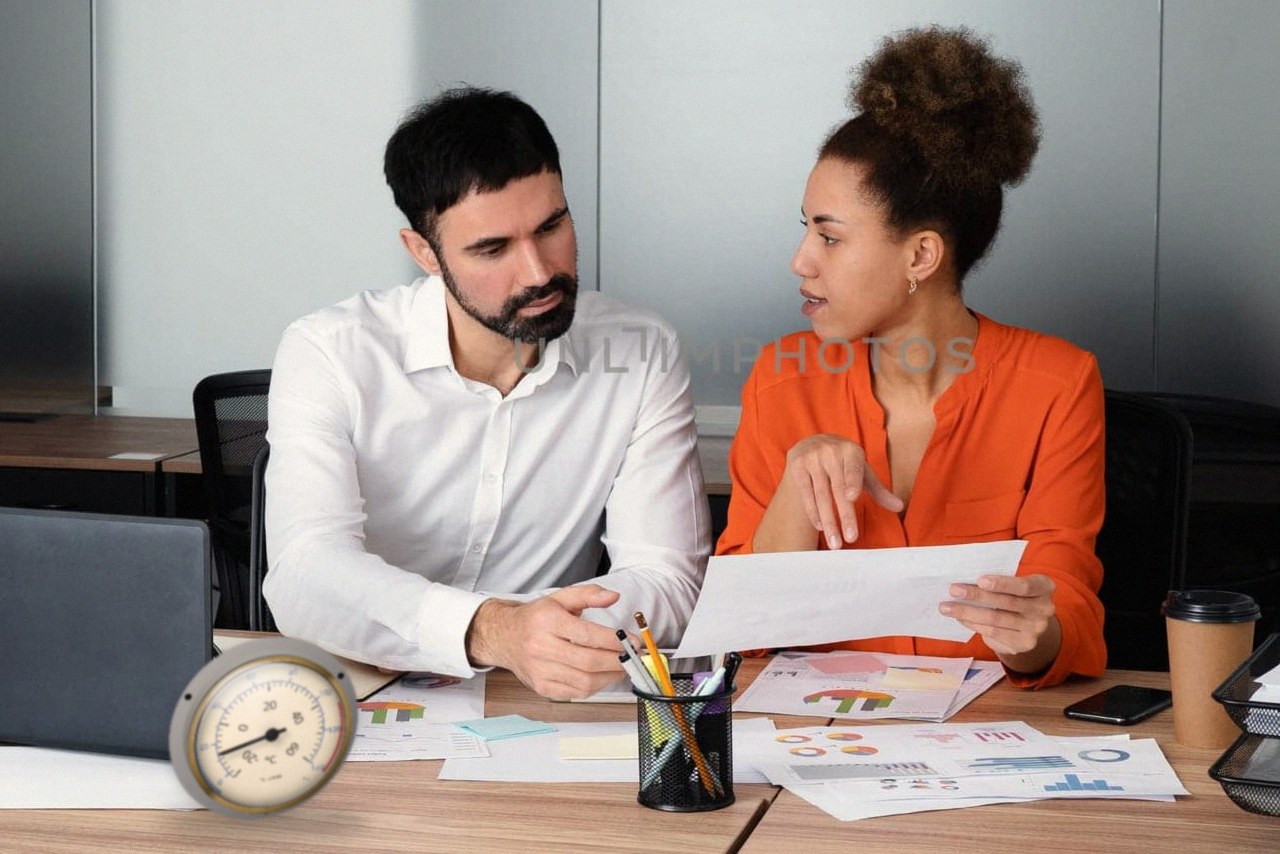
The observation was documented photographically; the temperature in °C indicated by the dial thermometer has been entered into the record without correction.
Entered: -10 °C
